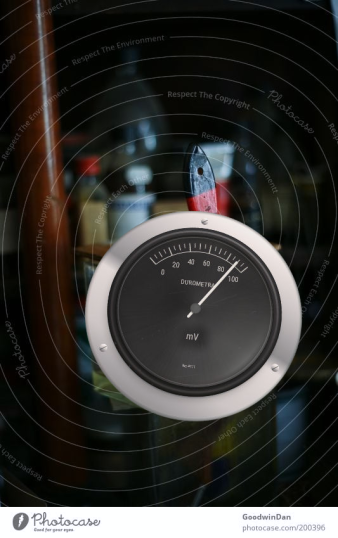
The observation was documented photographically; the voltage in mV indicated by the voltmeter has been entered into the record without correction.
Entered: 90 mV
